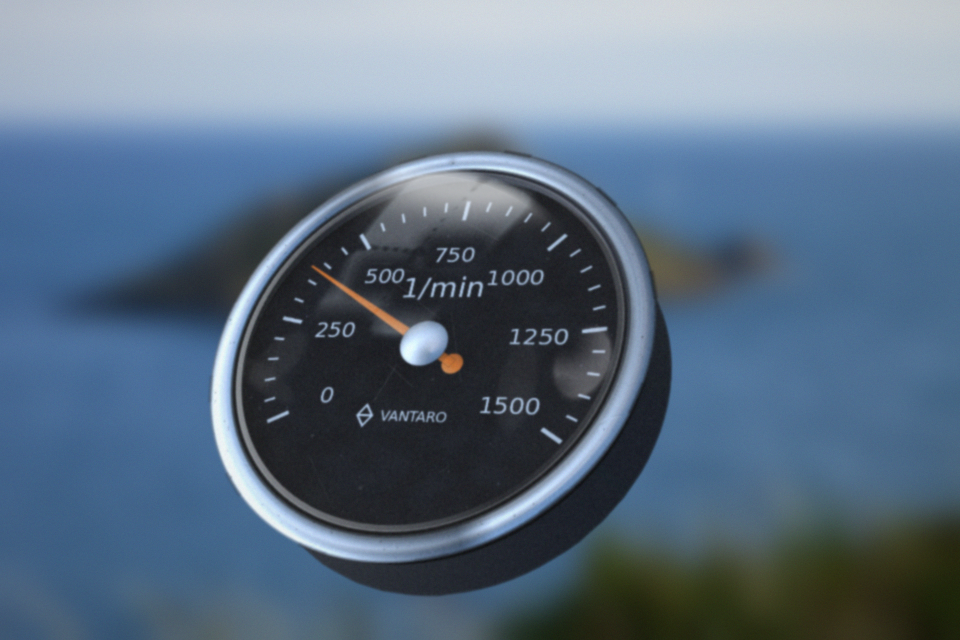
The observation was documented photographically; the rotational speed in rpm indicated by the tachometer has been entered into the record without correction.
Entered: 375 rpm
